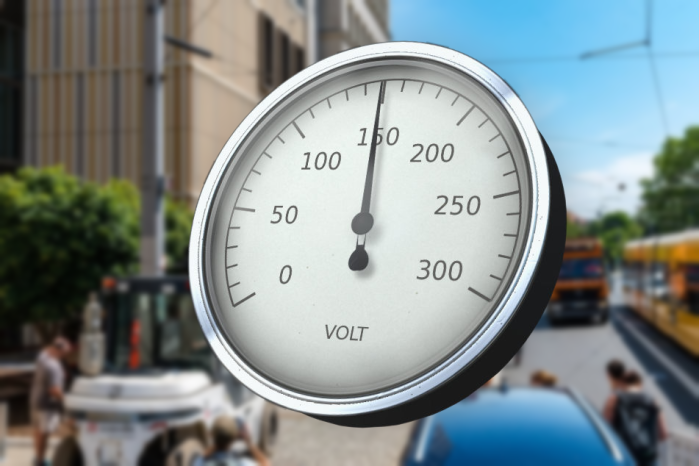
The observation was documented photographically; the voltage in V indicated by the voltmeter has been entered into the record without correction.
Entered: 150 V
